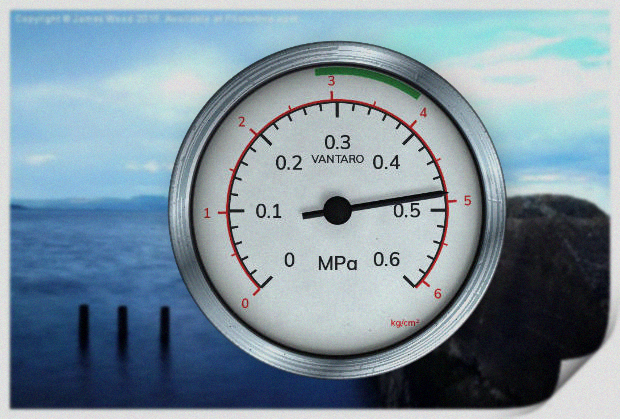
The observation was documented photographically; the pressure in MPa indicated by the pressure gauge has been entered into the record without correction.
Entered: 0.48 MPa
